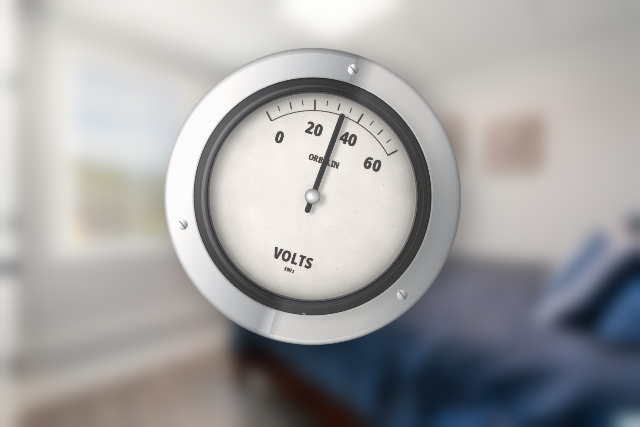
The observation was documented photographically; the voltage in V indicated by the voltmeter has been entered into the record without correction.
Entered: 32.5 V
